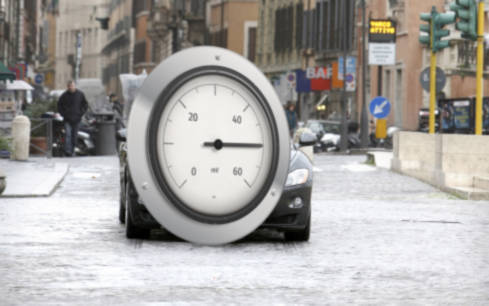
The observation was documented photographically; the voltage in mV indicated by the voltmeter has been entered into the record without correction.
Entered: 50 mV
